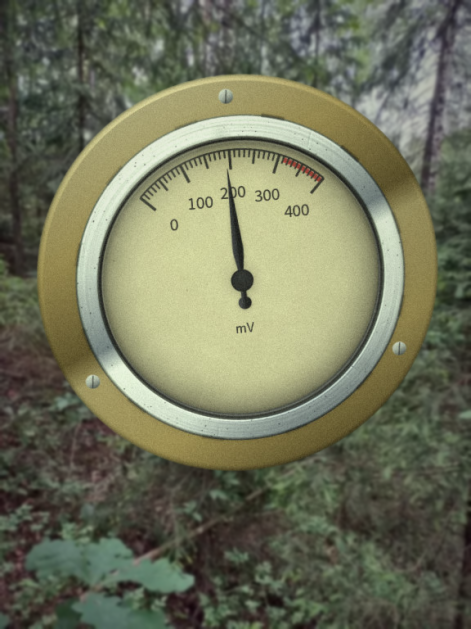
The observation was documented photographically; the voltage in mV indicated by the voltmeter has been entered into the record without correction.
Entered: 190 mV
